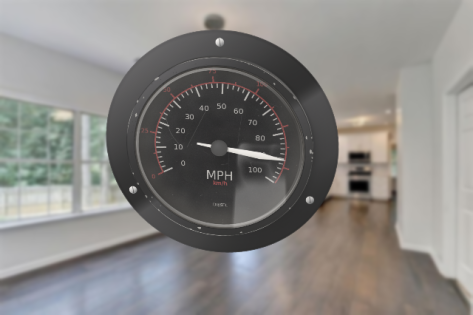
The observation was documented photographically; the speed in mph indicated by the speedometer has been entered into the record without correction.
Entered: 90 mph
